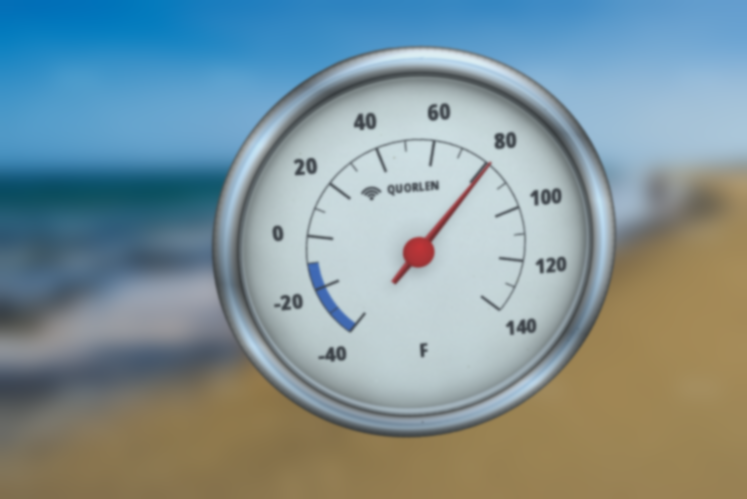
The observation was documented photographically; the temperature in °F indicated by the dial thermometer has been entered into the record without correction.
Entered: 80 °F
